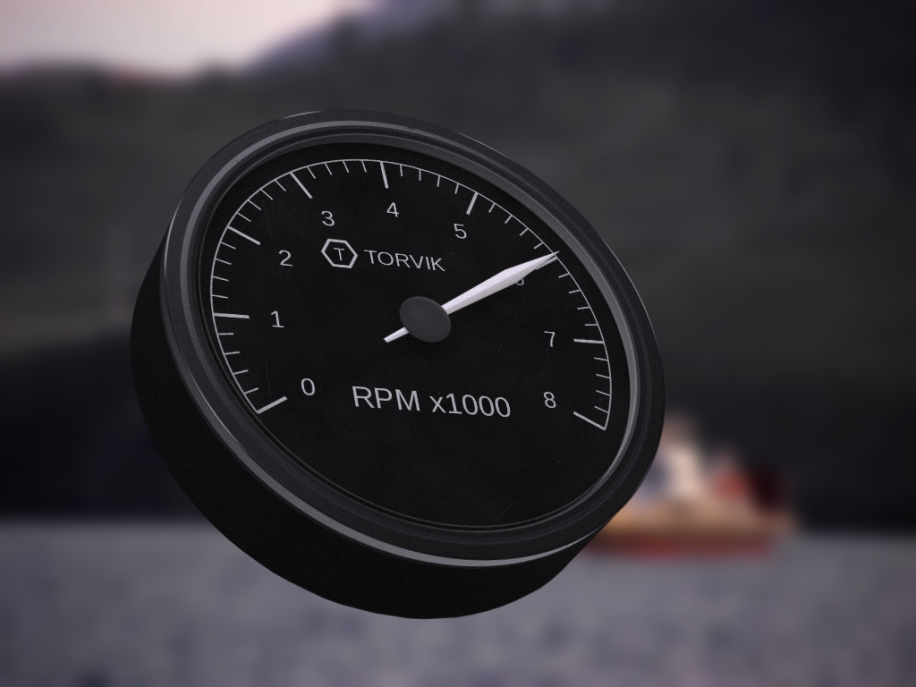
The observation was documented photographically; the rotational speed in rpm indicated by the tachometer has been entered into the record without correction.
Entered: 6000 rpm
